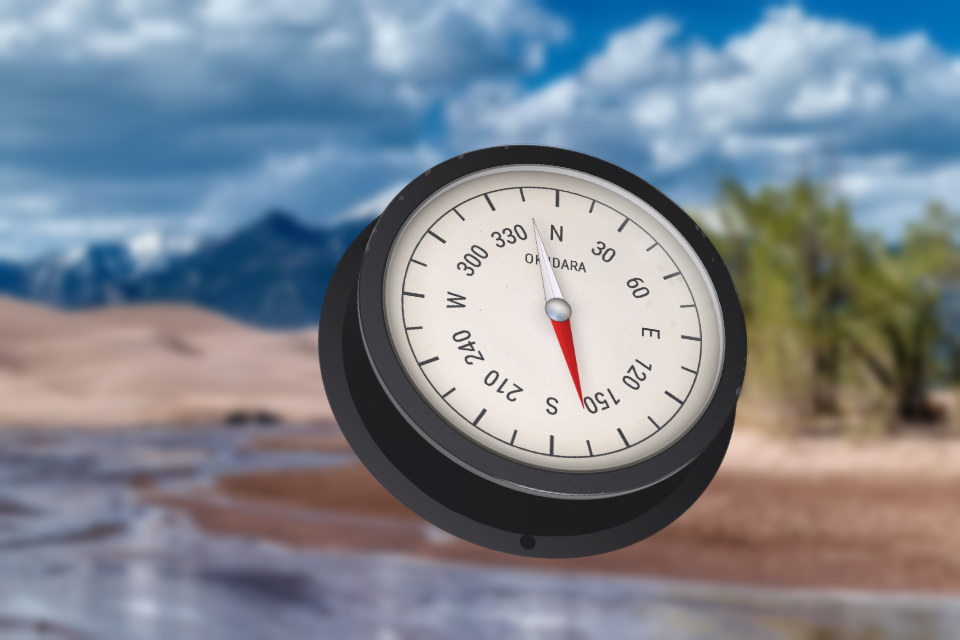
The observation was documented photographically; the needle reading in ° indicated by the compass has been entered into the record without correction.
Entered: 165 °
